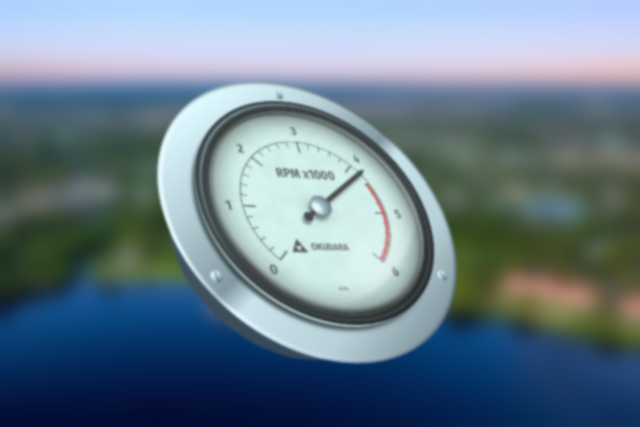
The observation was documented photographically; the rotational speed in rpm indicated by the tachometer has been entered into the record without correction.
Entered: 4200 rpm
